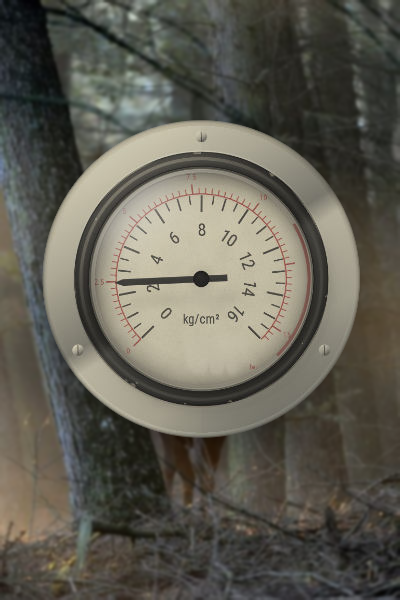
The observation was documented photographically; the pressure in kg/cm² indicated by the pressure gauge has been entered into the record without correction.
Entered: 2.5 kg/cm²
